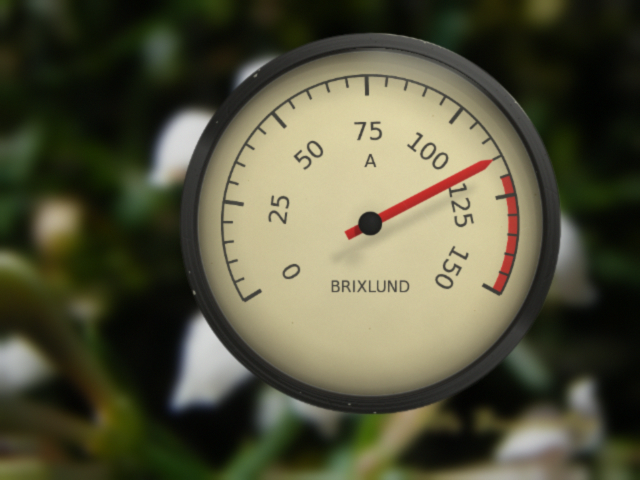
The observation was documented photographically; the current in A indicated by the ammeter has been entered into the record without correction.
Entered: 115 A
